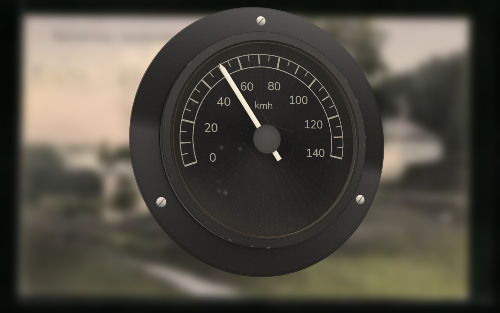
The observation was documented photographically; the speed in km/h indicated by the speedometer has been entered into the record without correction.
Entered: 50 km/h
